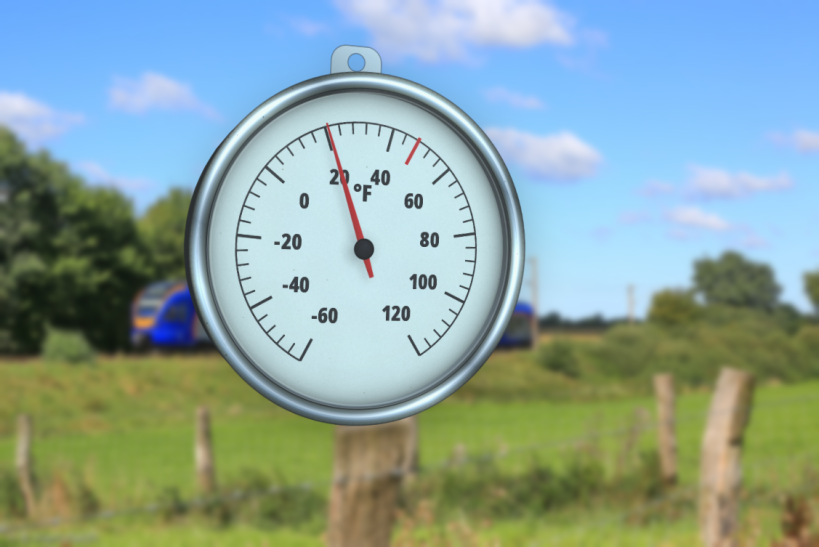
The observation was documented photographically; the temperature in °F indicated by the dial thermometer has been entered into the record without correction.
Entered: 20 °F
